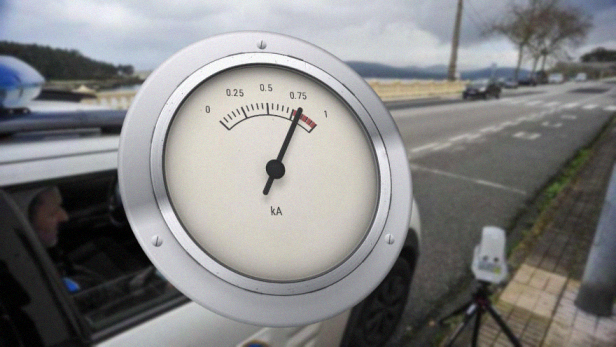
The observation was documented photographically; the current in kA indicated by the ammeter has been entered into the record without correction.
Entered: 0.8 kA
